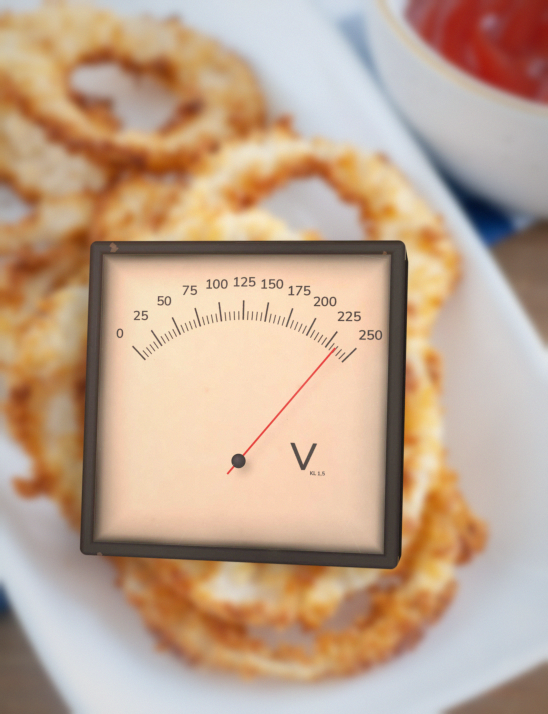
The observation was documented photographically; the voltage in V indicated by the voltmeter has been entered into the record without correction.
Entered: 235 V
